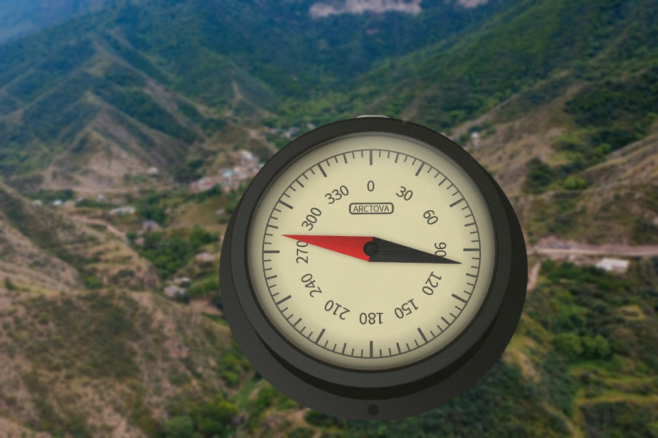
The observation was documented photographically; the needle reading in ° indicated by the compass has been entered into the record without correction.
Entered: 280 °
